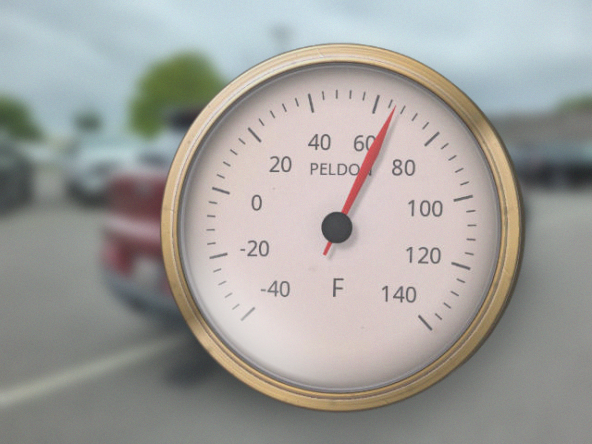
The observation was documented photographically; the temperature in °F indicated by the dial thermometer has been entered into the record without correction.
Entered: 66 °F
